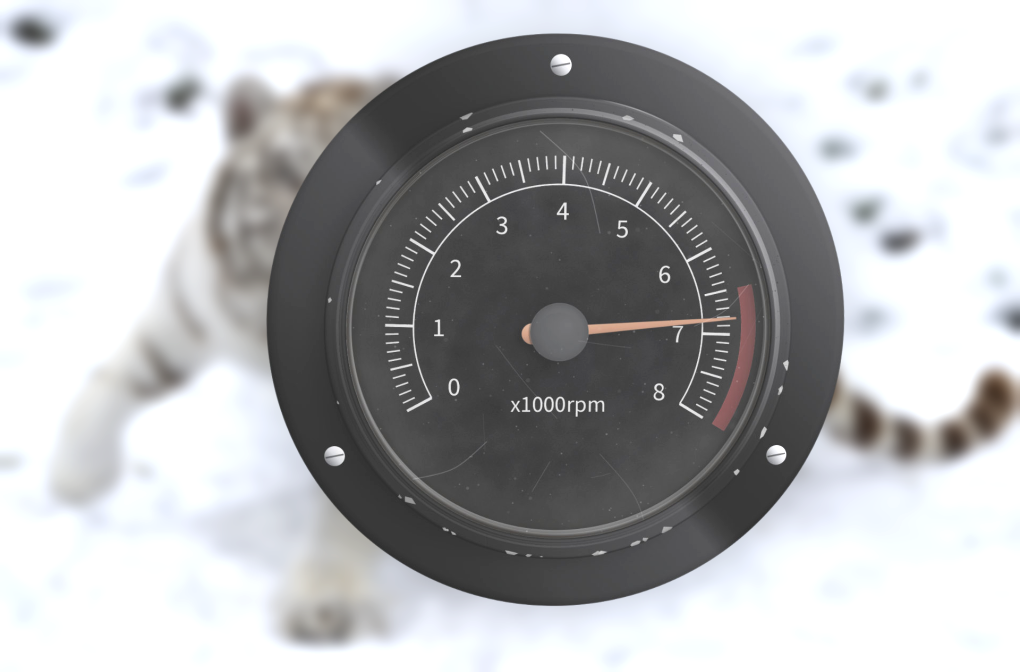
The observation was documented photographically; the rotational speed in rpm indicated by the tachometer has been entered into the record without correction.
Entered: 6800 rpm
